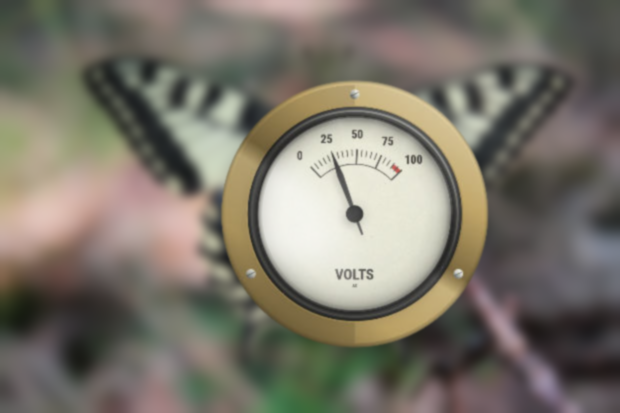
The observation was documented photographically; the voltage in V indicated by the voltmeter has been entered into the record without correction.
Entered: 25 V
